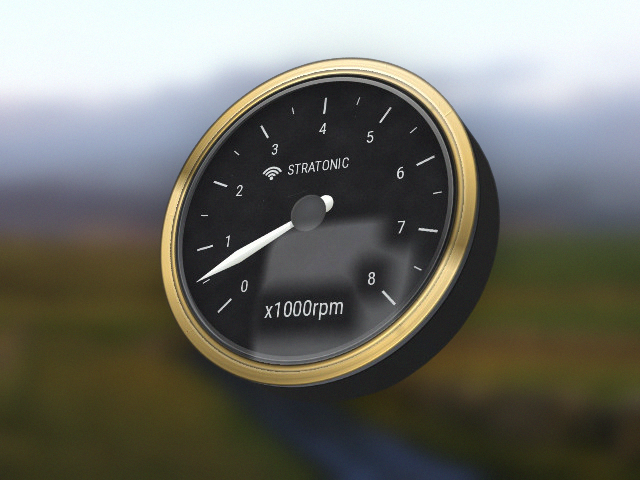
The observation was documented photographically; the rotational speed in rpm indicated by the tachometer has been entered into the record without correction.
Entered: 500 rpm
